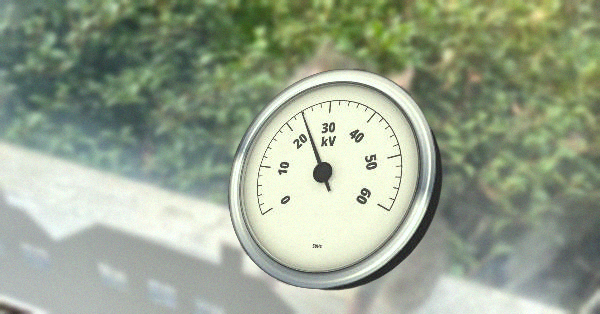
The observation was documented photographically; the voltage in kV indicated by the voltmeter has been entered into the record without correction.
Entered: 24 kV
